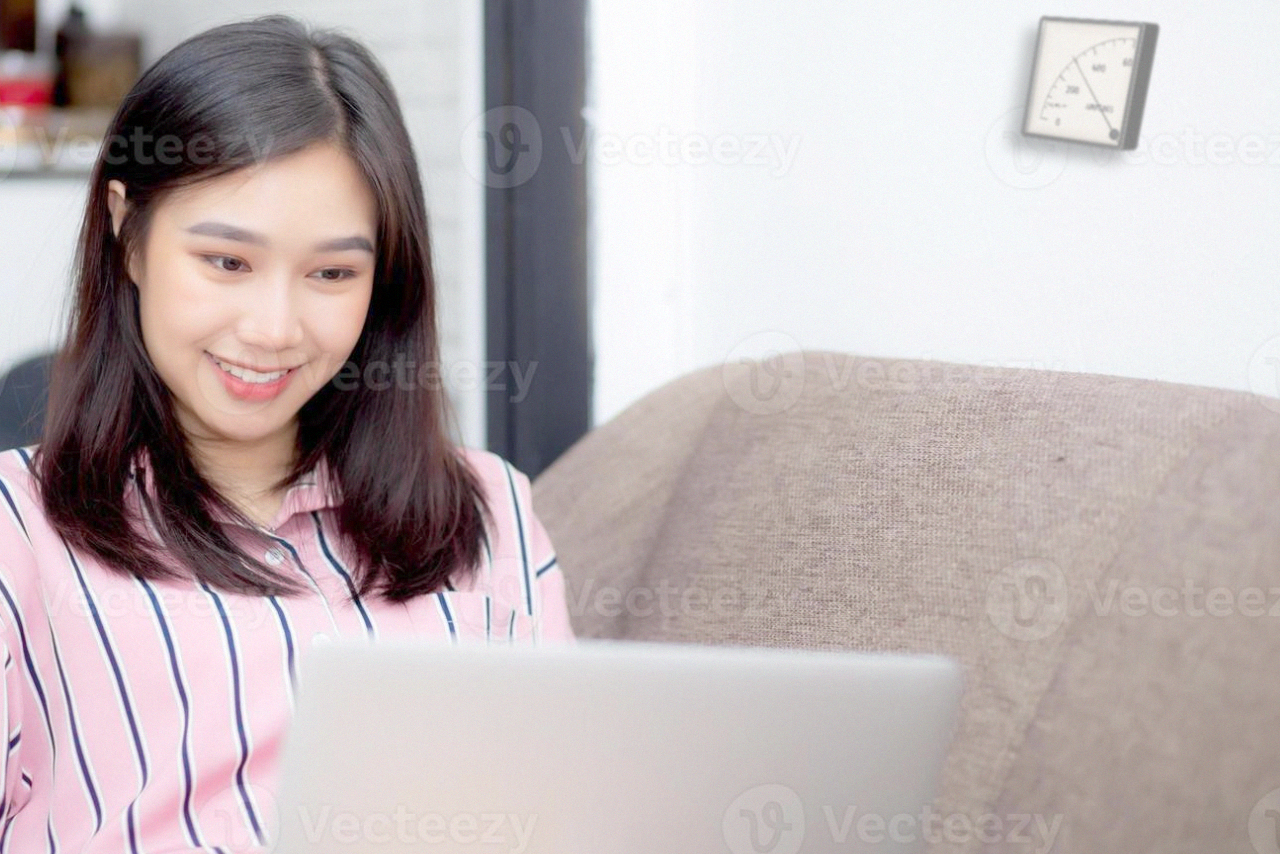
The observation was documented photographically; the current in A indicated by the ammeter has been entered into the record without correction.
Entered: 300 A
